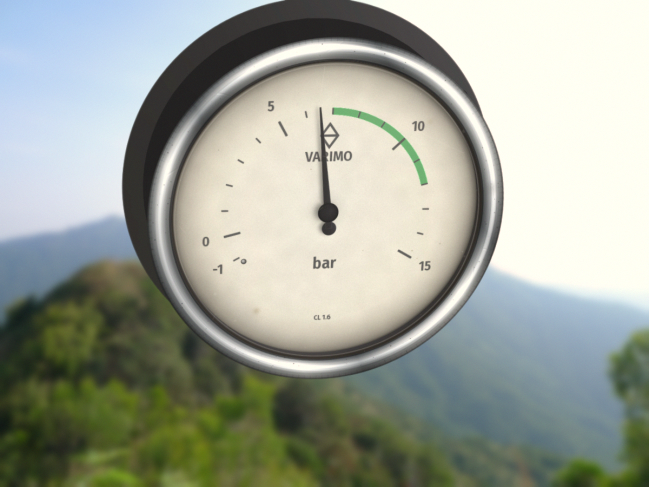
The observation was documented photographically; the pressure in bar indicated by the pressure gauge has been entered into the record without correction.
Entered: 6.5 bar
